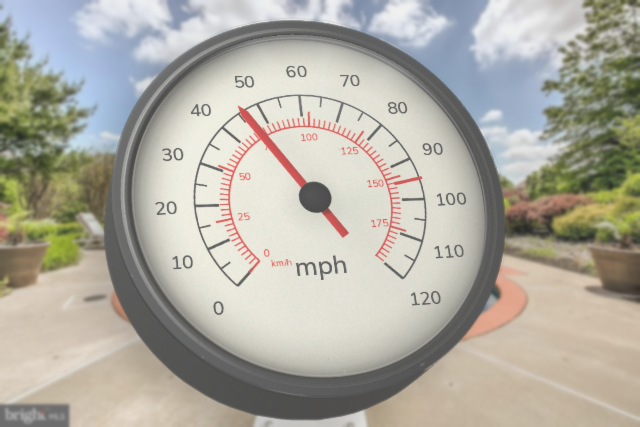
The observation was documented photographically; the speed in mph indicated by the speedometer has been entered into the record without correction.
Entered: 45 mph
